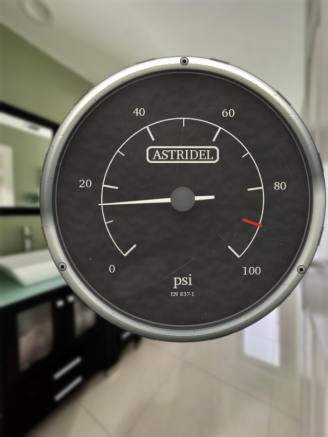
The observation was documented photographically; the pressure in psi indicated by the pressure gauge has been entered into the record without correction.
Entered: 15 psi
